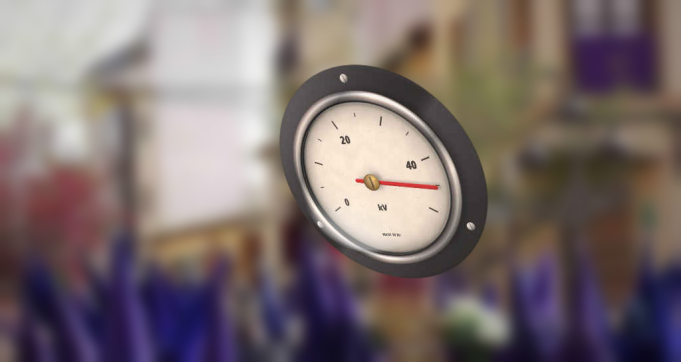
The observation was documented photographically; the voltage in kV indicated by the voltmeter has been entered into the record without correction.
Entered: 45 kV
